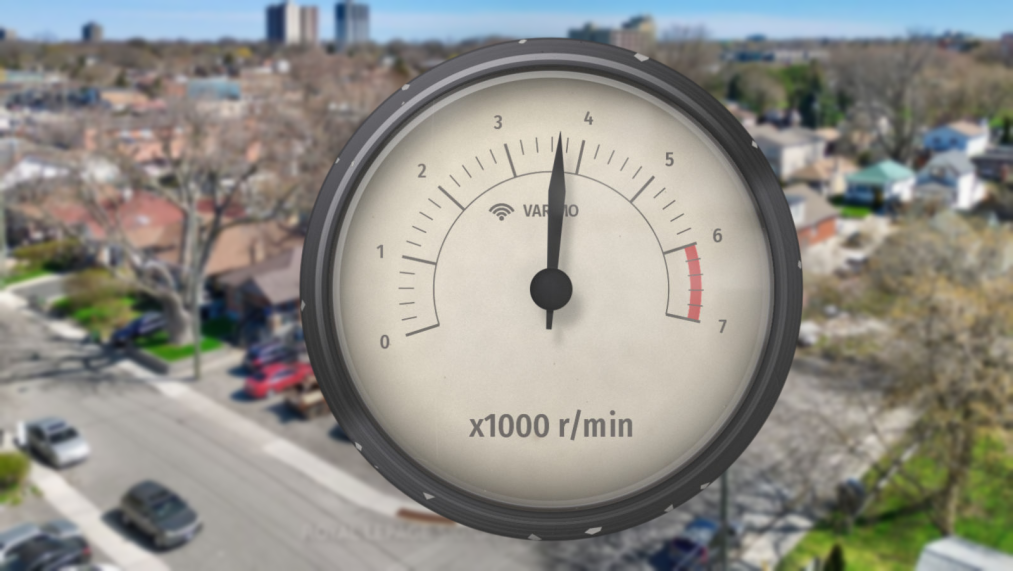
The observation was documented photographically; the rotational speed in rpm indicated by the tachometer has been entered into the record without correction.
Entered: 3700 rpm
